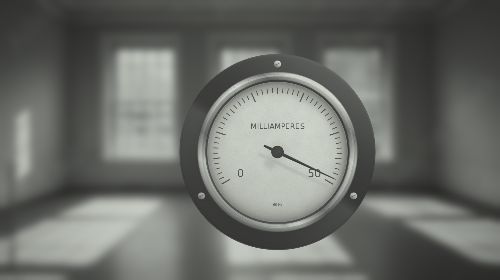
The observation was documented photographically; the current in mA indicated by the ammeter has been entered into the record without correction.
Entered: 49 mA
